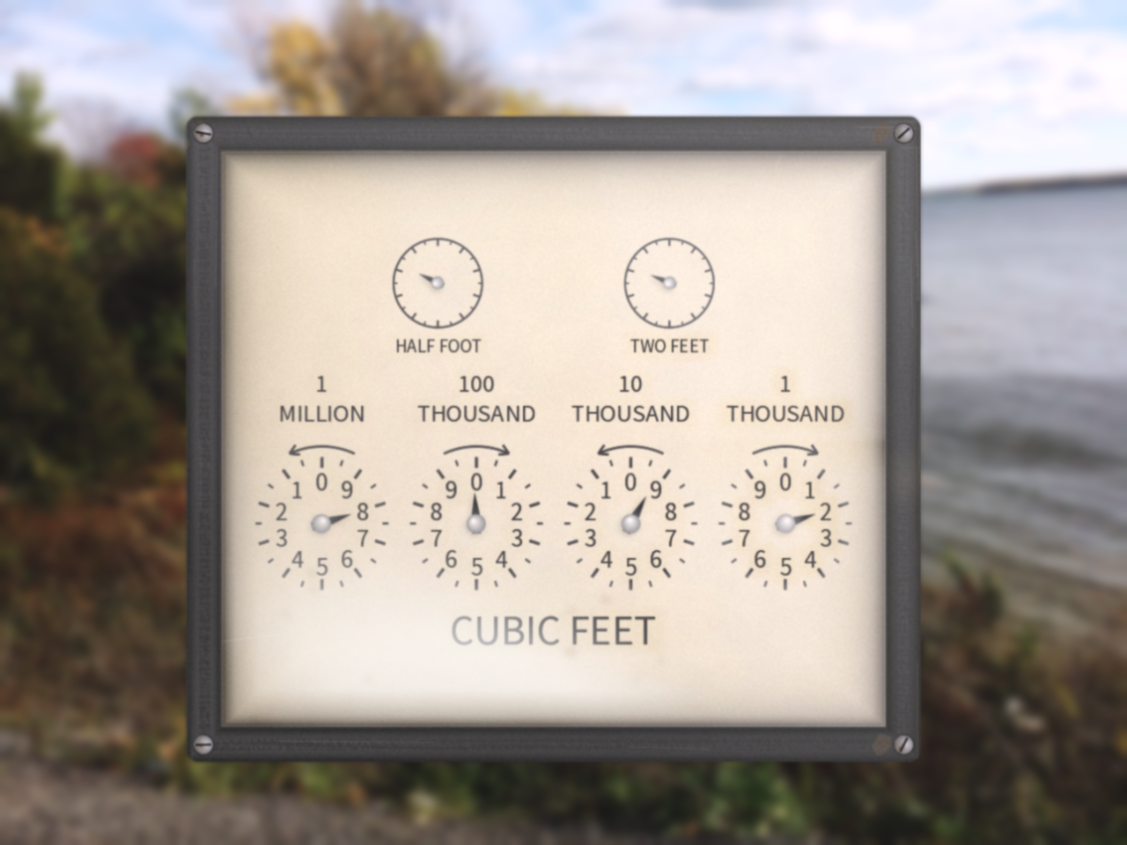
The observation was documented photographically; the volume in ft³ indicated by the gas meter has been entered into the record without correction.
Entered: 799200 ft³
